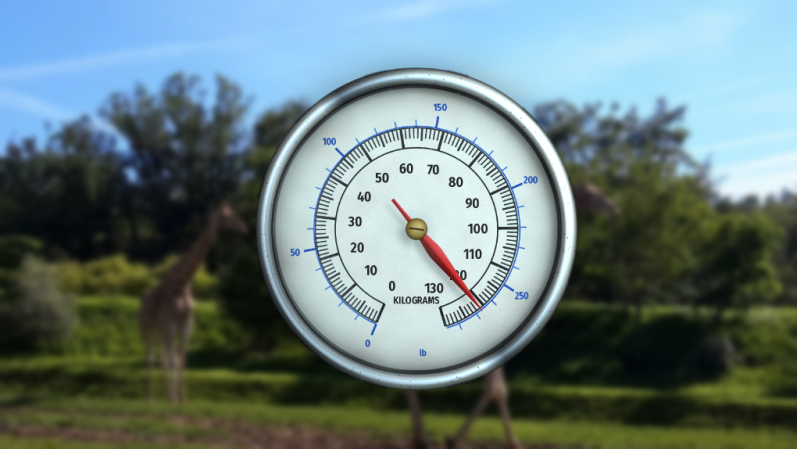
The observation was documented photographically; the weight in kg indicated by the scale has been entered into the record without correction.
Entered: 121 kg
